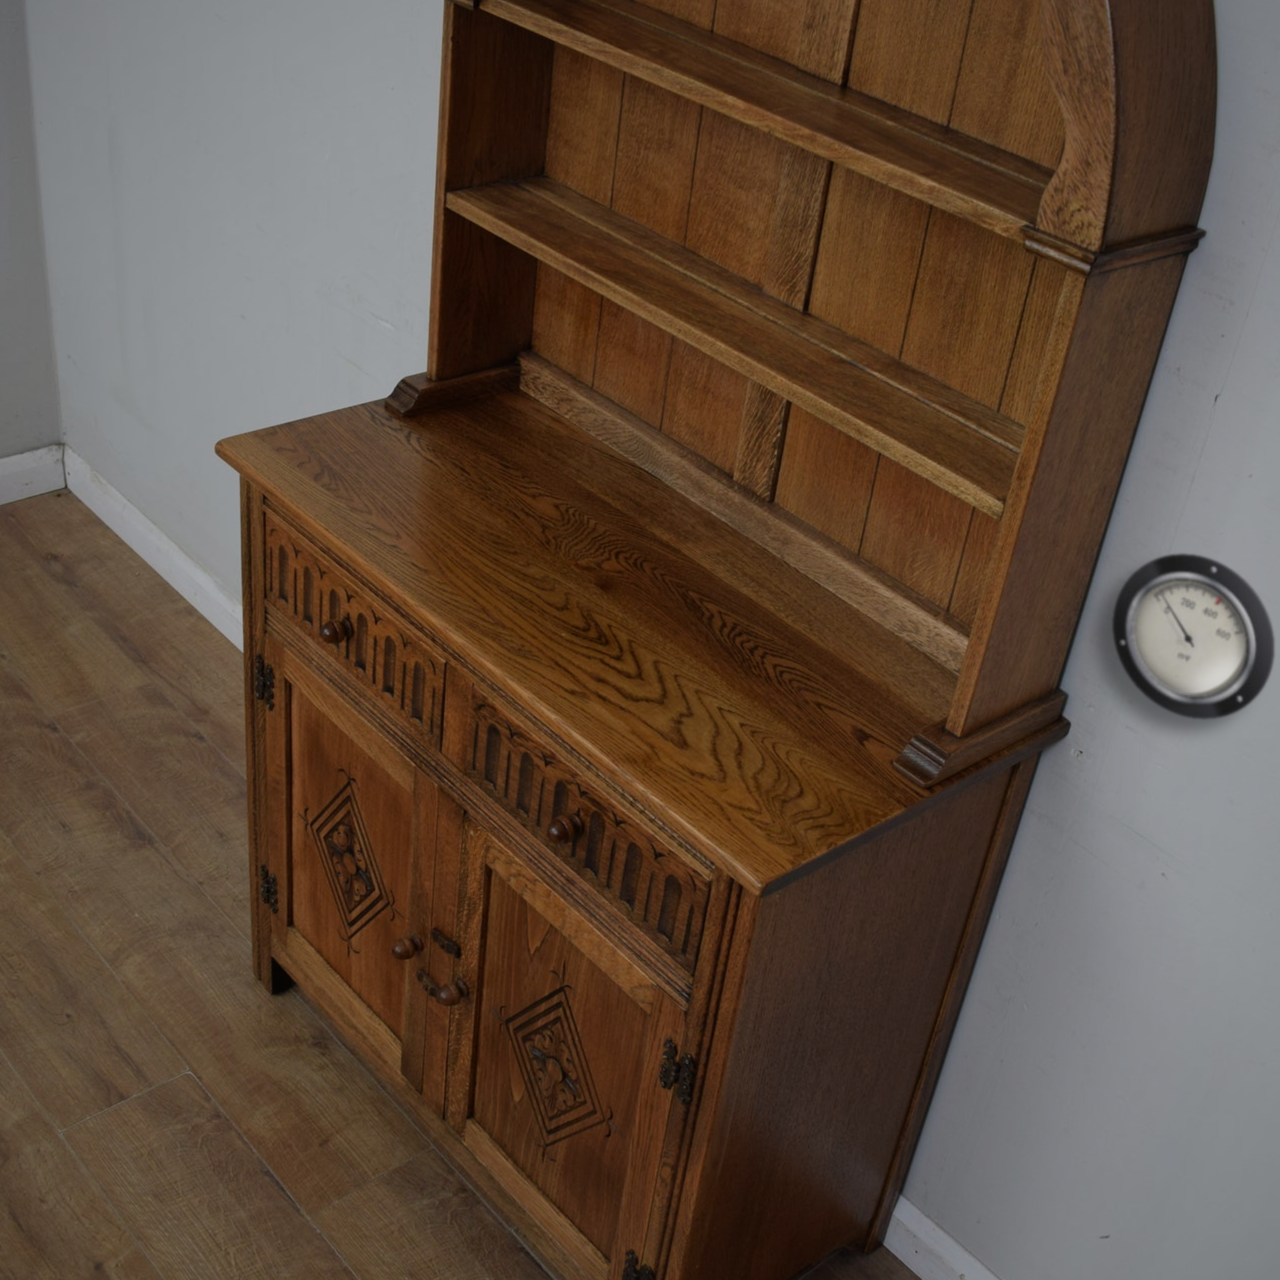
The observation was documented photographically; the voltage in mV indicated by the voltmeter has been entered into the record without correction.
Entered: 50 mV
